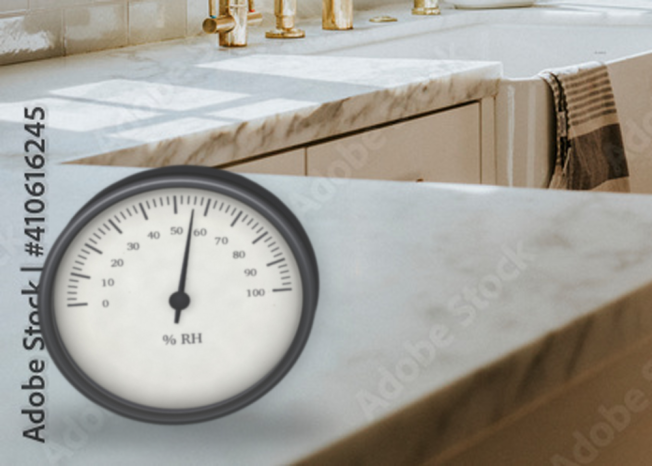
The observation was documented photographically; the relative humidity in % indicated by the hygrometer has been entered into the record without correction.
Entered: 56 %
